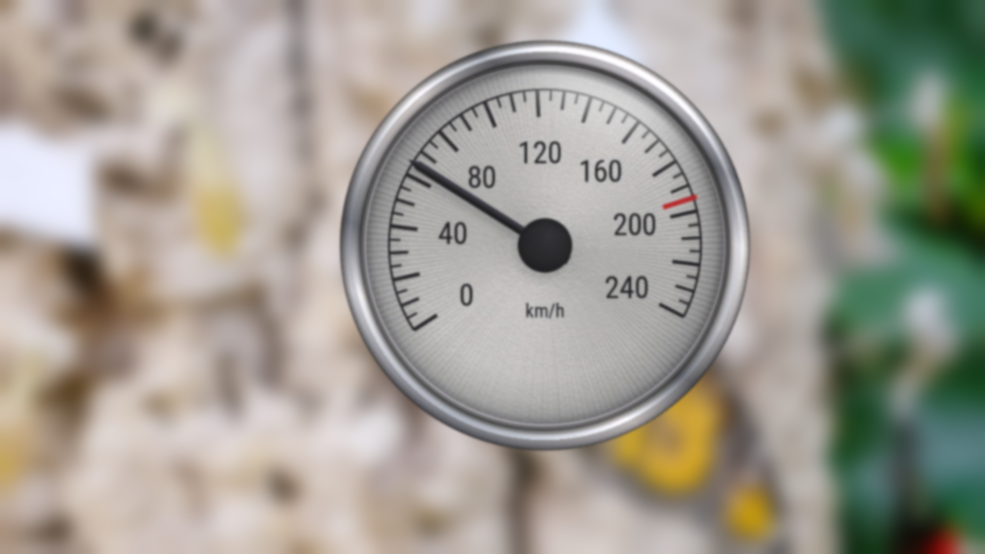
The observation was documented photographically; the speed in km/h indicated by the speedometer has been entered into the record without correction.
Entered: 65 km/h
